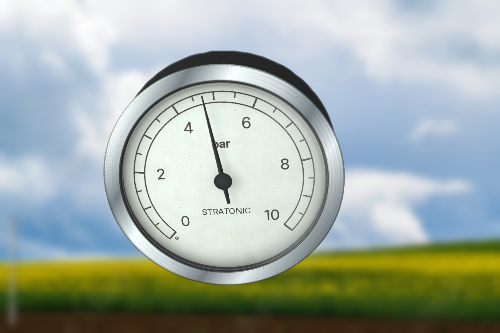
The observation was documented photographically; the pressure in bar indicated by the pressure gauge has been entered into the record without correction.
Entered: 4.75 bar
